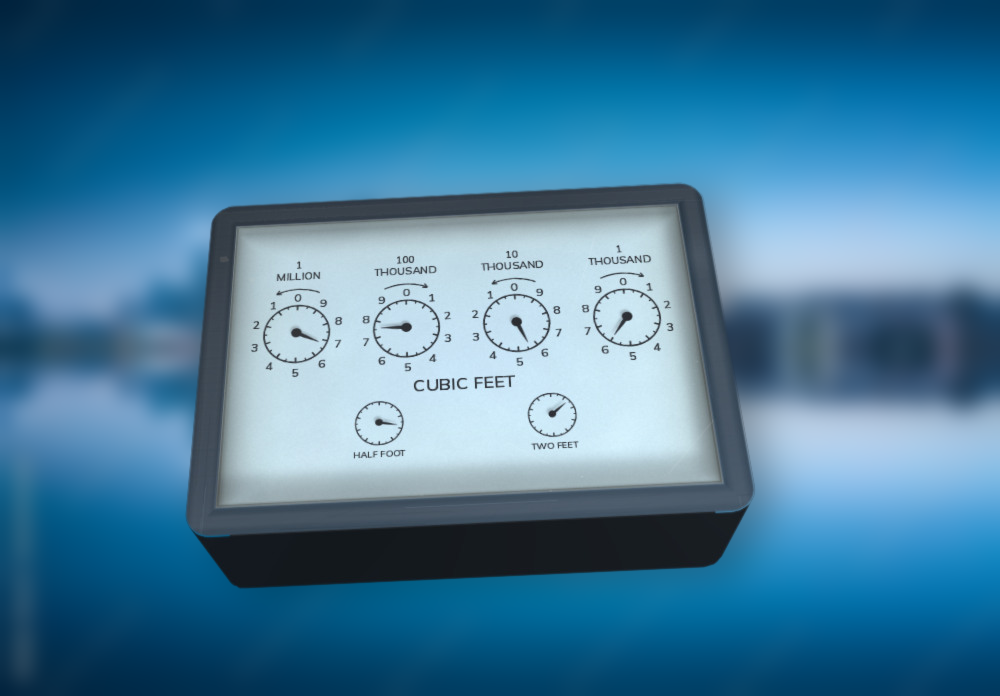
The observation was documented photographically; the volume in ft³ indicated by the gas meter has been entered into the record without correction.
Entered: 675600 ft³
